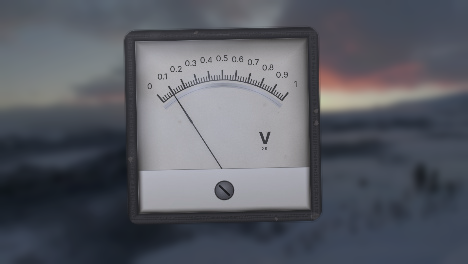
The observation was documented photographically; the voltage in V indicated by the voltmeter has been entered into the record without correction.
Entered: 0.1 V
